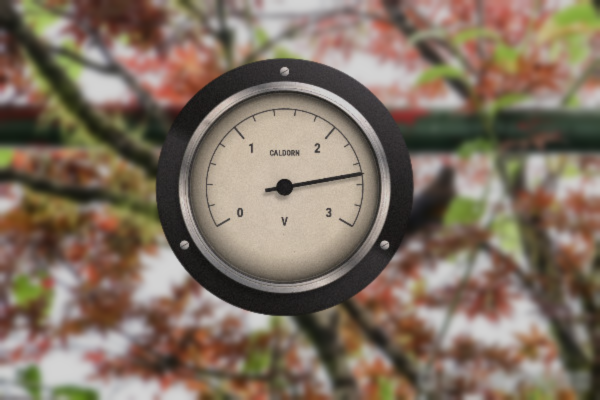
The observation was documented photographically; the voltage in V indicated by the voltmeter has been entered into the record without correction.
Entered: 2.5 V
